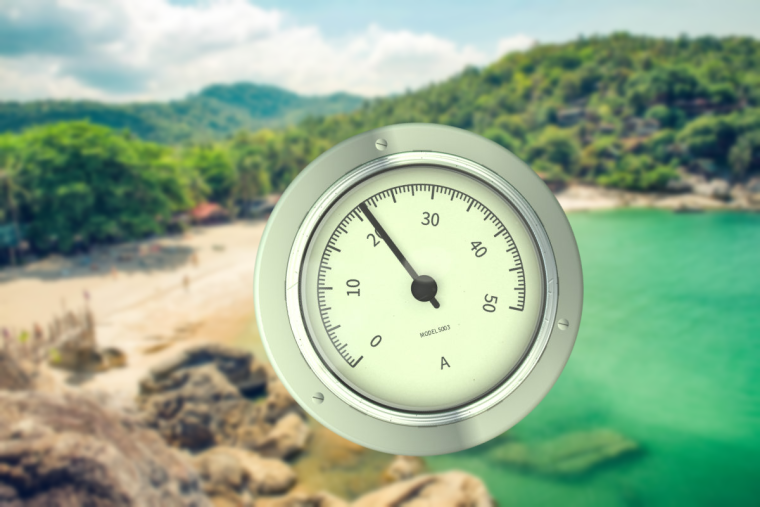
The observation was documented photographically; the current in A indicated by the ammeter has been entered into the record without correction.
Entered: 21 A
